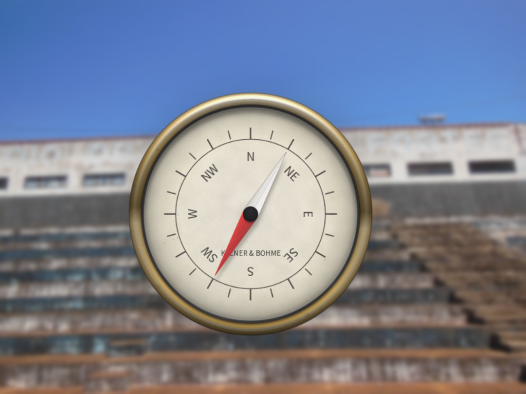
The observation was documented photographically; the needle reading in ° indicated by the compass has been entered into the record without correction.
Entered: 210 °
